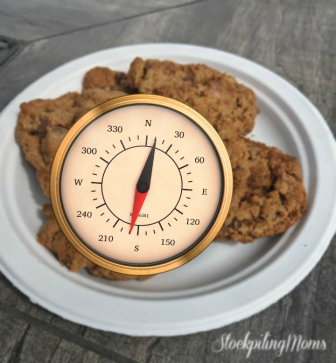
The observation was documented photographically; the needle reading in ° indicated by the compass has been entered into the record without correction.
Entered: 190 °
